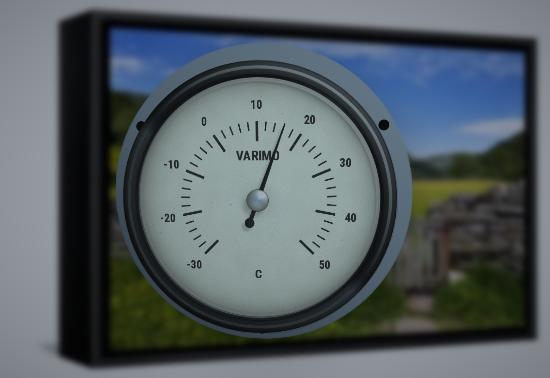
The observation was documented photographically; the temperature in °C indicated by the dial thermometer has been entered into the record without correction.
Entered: 16 °C
